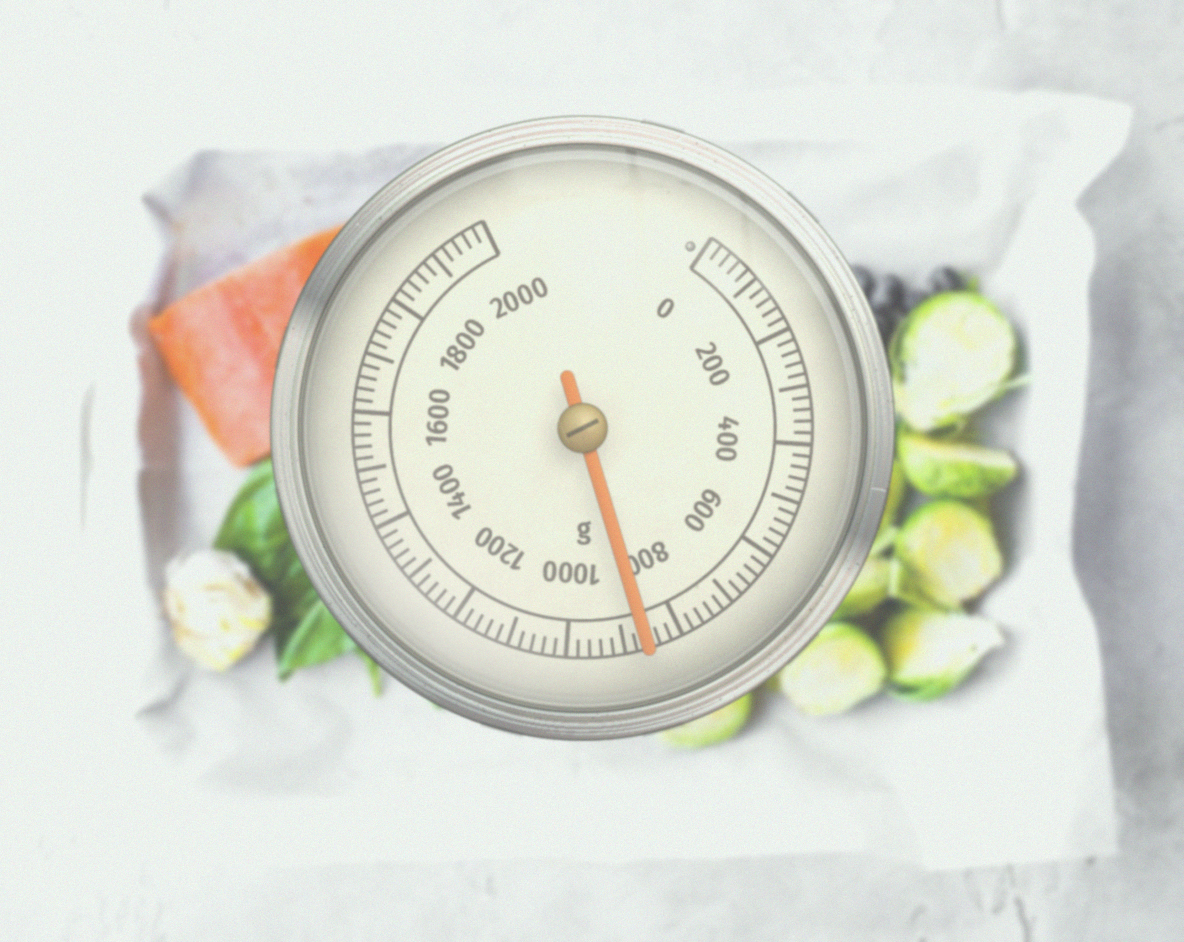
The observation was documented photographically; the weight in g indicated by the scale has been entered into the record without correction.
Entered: 860 g
